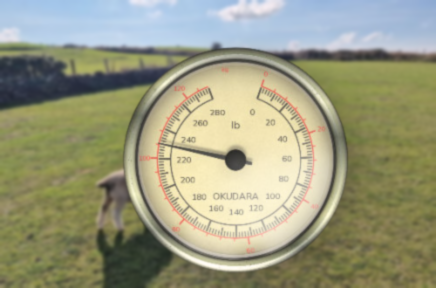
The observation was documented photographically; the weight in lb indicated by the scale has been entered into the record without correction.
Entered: 230 lb
